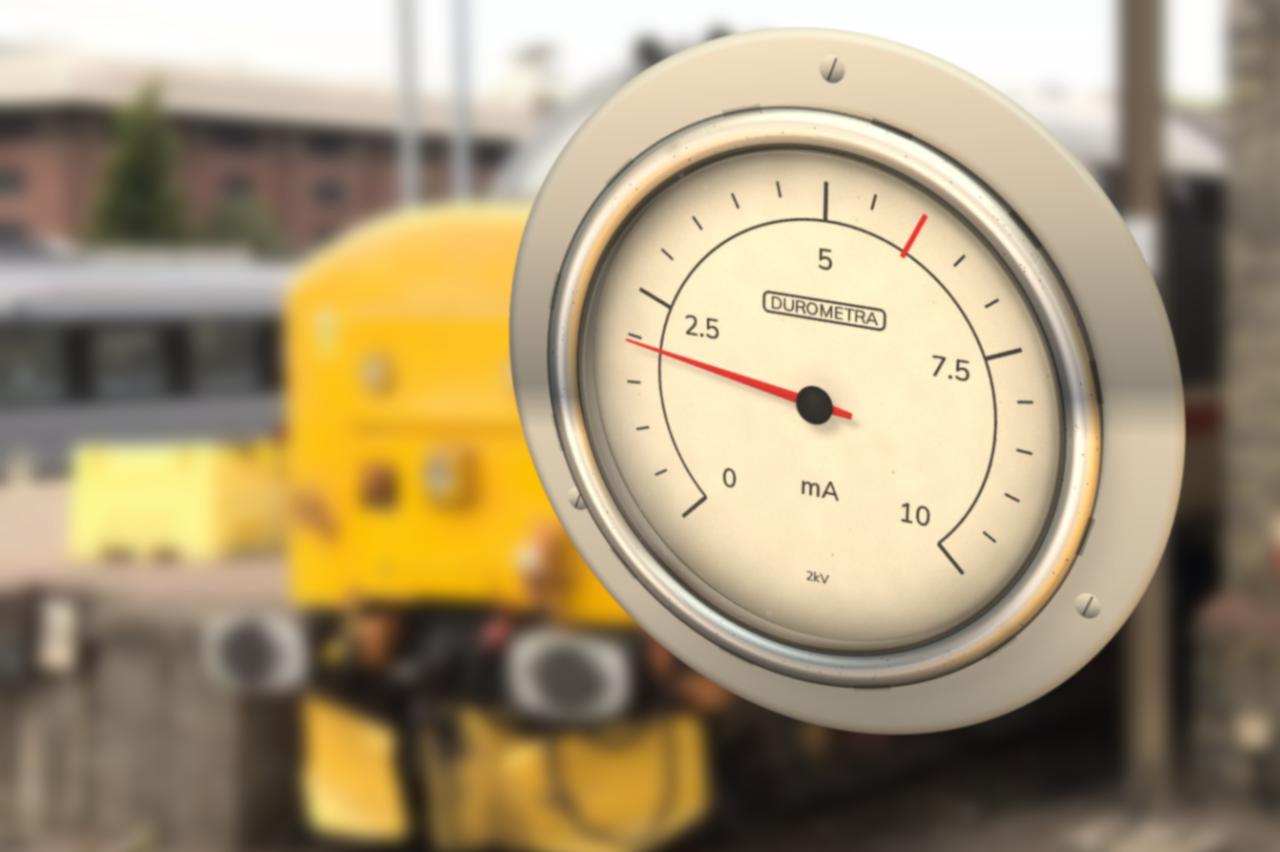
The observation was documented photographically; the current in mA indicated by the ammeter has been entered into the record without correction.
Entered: 2 mA
